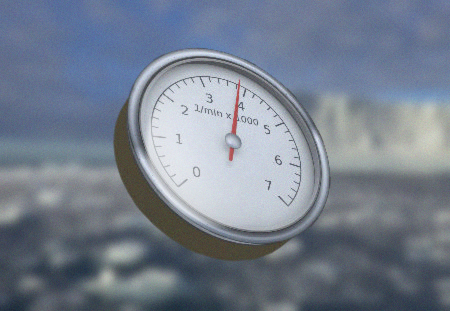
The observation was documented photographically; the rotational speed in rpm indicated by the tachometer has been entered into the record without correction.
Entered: 3800 rpm
